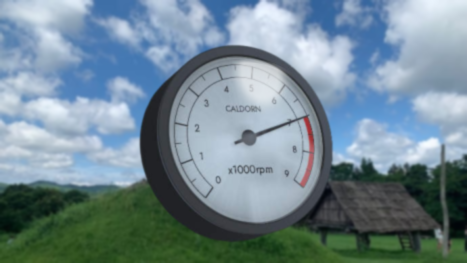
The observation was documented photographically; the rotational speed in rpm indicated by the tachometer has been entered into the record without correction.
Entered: 7000 rpm
